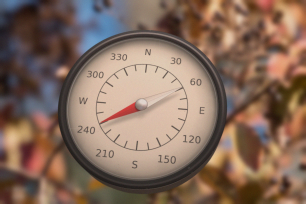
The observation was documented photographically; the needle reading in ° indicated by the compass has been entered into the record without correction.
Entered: 240 °
